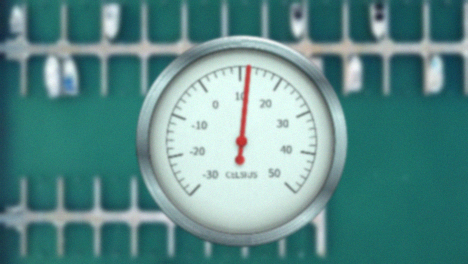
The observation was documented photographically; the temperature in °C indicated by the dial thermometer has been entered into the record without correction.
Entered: 12 °C
